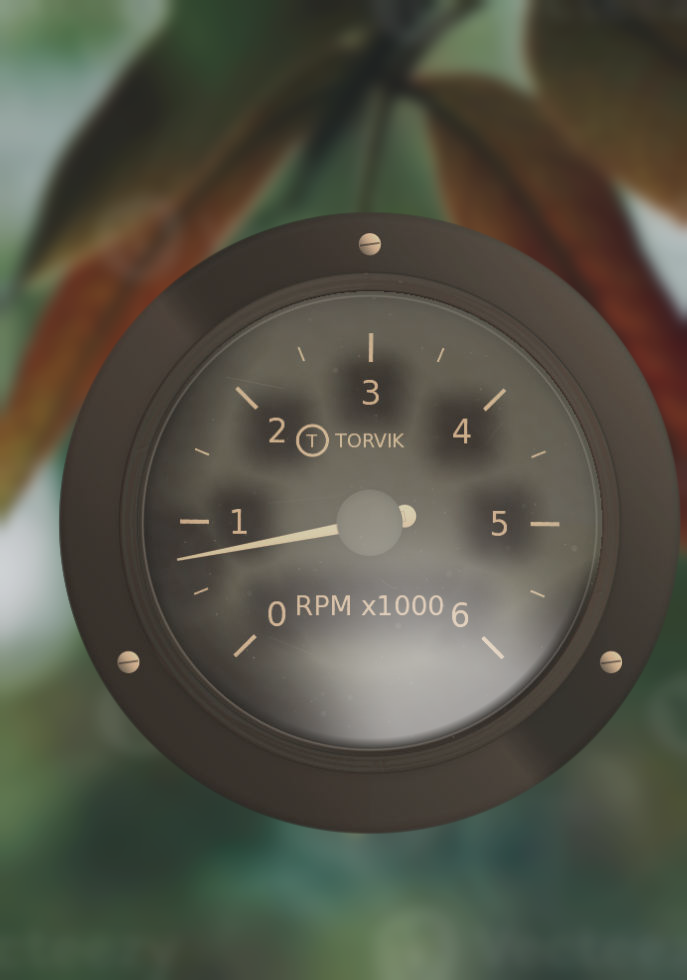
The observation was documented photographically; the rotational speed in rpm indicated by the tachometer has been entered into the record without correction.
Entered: 750 rpm
